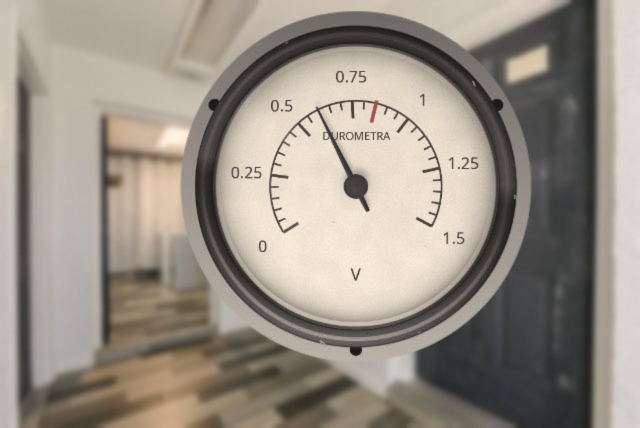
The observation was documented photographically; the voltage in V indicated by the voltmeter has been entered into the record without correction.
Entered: 0.6 V
